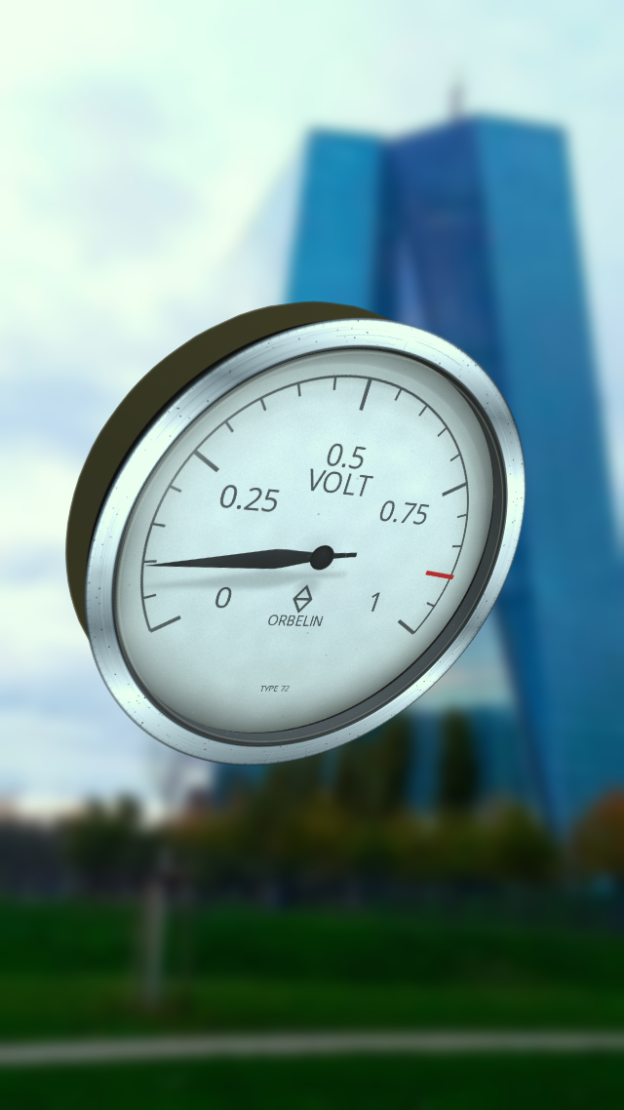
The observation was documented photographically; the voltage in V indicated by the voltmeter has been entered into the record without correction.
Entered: 0.1 V
